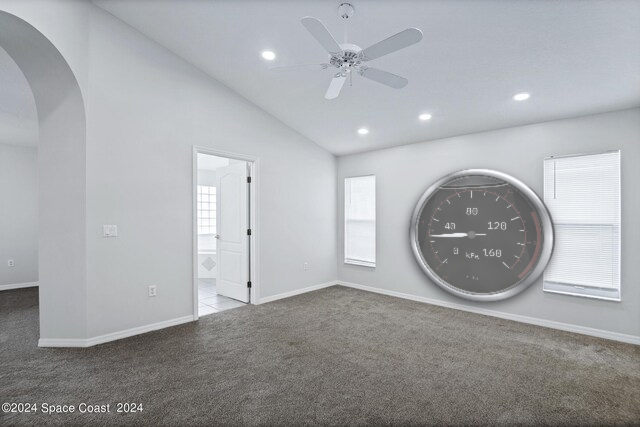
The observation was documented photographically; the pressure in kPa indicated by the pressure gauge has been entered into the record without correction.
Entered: 25 kPa
